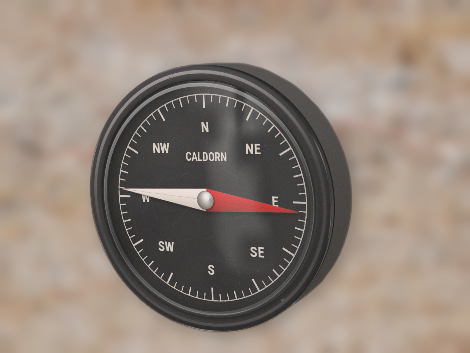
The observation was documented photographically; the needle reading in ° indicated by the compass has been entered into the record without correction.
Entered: 95 °
